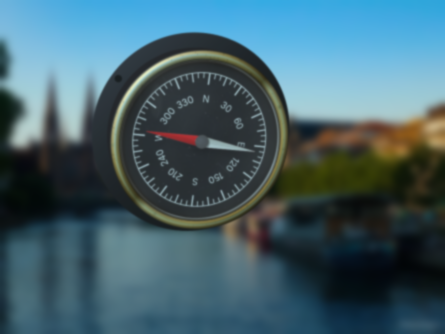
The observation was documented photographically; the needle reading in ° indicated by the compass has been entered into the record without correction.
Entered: 275 °
